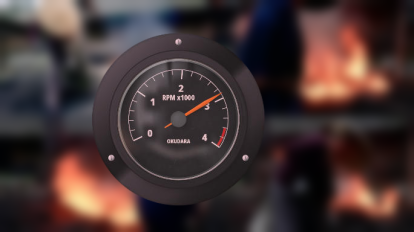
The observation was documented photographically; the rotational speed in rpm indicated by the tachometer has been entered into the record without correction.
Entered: 2900 rpm
